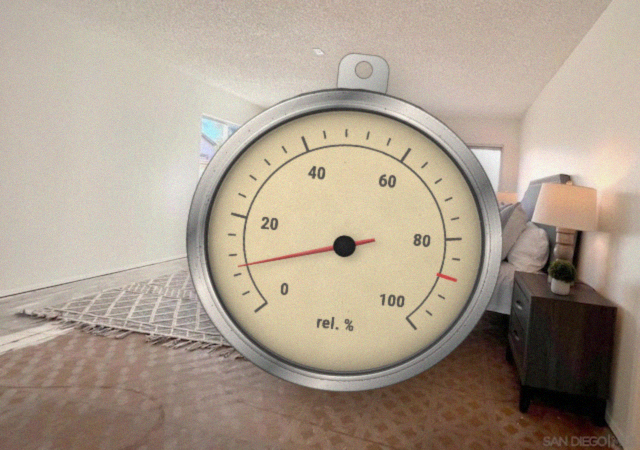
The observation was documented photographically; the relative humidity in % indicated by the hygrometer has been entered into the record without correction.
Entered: 10 %
